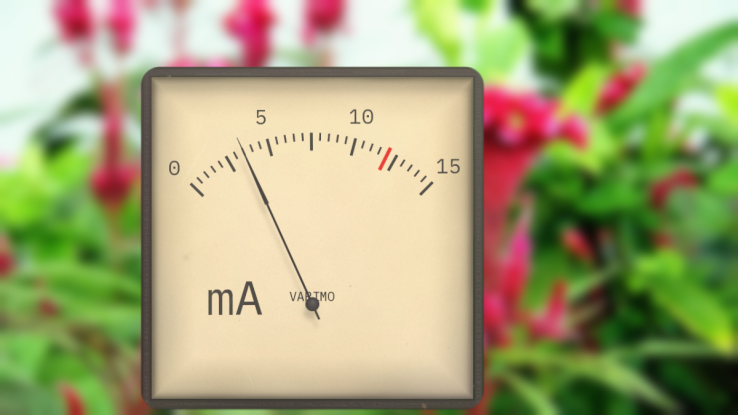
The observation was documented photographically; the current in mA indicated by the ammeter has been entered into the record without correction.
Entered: 3.5 mA
